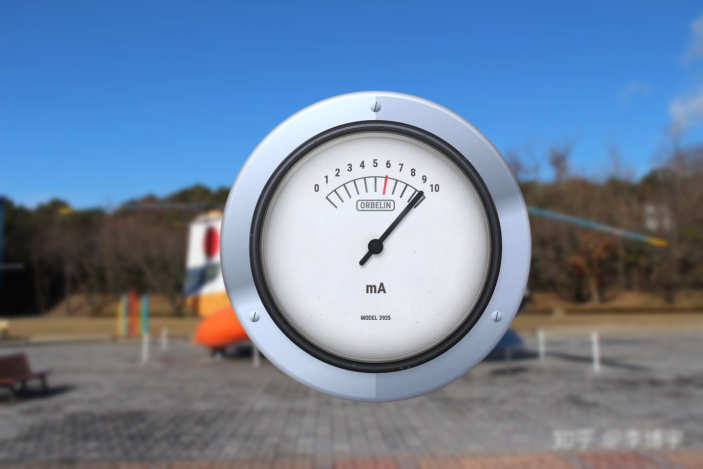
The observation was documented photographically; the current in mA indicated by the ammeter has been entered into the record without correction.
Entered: 9.5 mA
